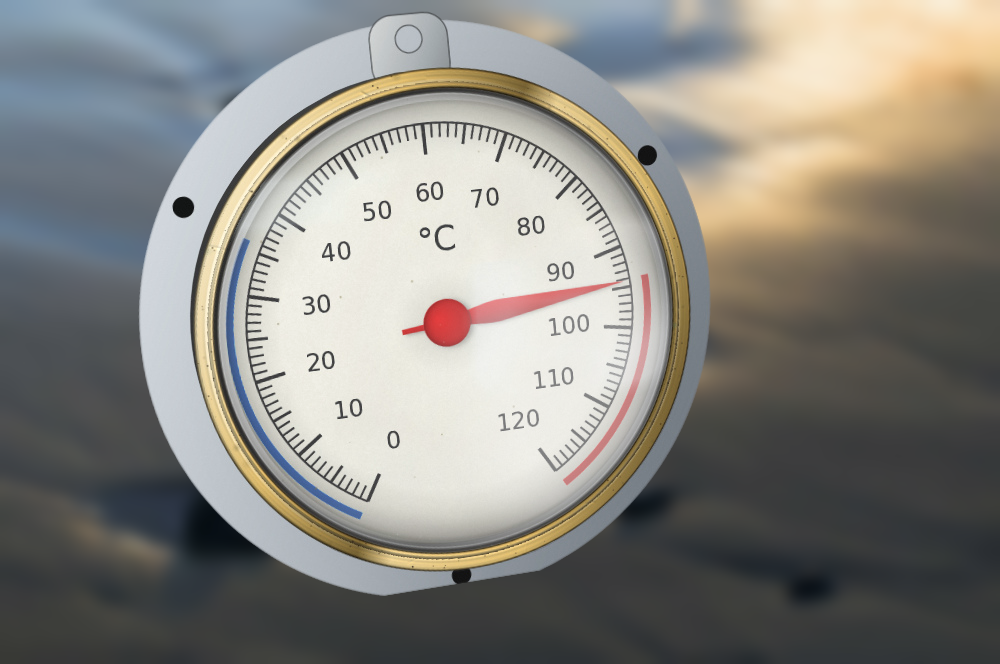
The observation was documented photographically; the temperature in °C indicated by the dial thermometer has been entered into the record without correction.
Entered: 94 °C
